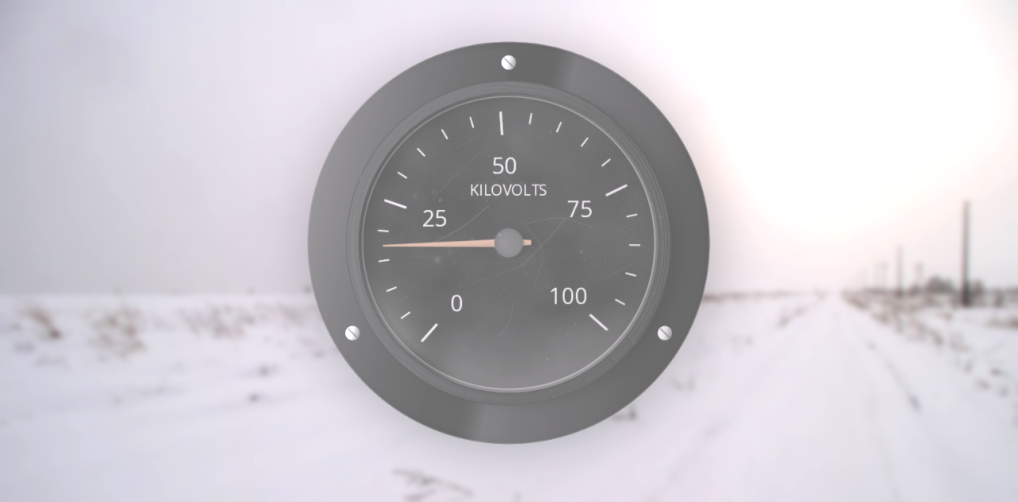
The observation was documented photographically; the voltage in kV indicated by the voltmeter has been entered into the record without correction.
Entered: 17.5 kV
